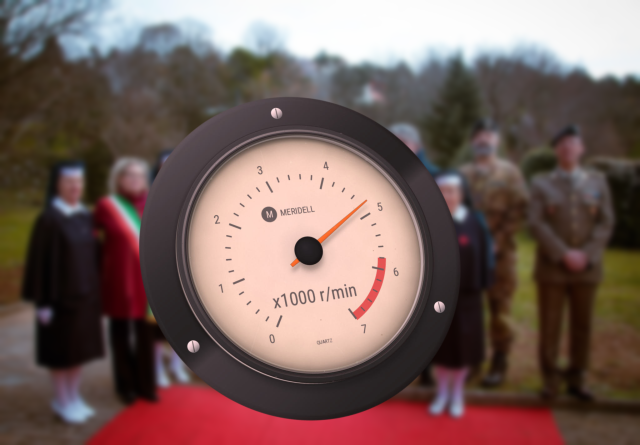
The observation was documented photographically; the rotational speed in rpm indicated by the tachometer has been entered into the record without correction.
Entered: 4800 rpm
